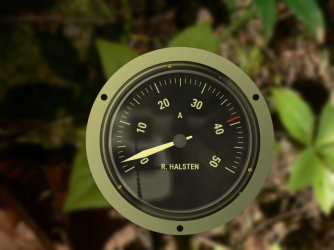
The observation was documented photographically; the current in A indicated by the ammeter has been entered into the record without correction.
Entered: 2 A
